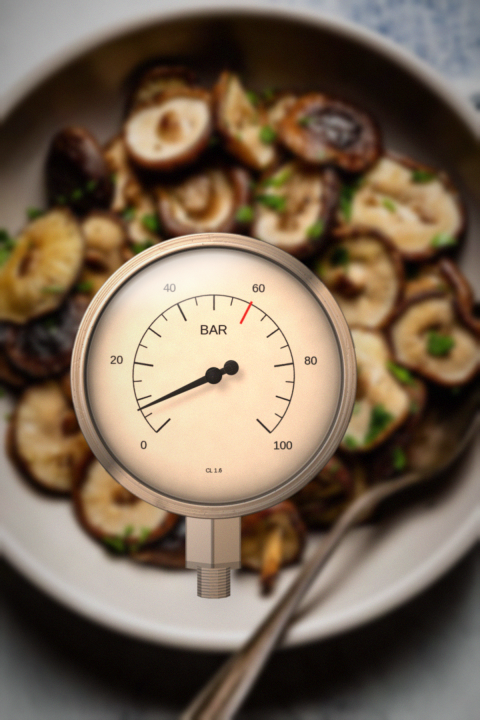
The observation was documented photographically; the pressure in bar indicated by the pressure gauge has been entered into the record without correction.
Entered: 7.5 bar
